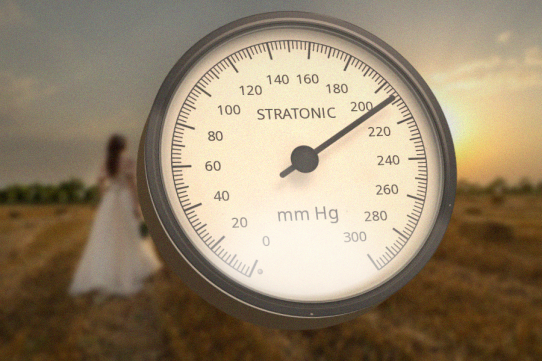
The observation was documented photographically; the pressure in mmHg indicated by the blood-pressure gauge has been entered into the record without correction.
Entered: 208 mmHg
